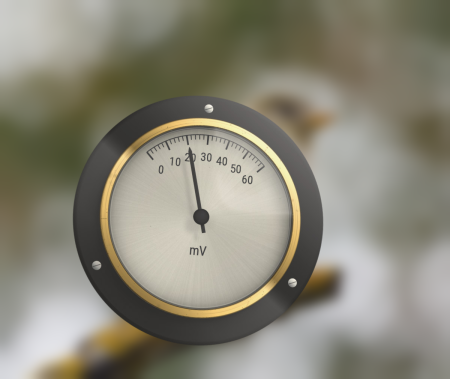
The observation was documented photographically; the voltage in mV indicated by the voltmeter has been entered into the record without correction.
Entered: 20 mV
